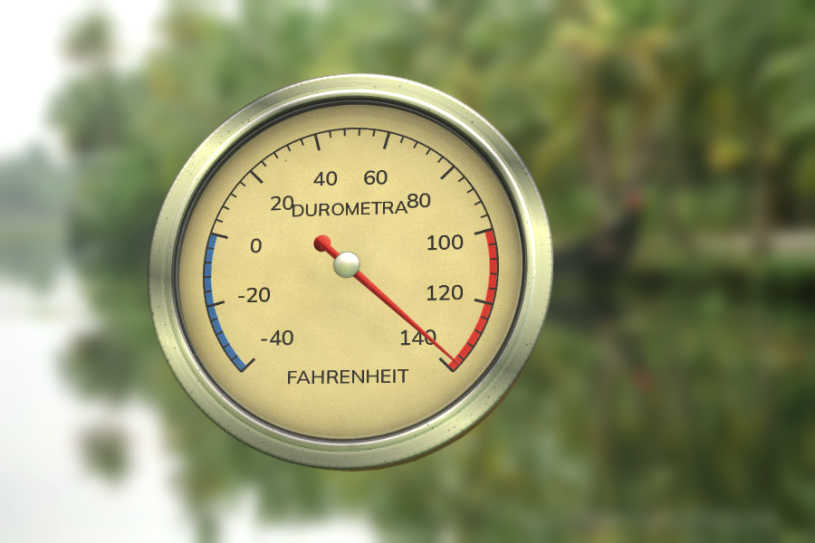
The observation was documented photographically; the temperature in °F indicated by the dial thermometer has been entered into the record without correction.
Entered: 138 °F
